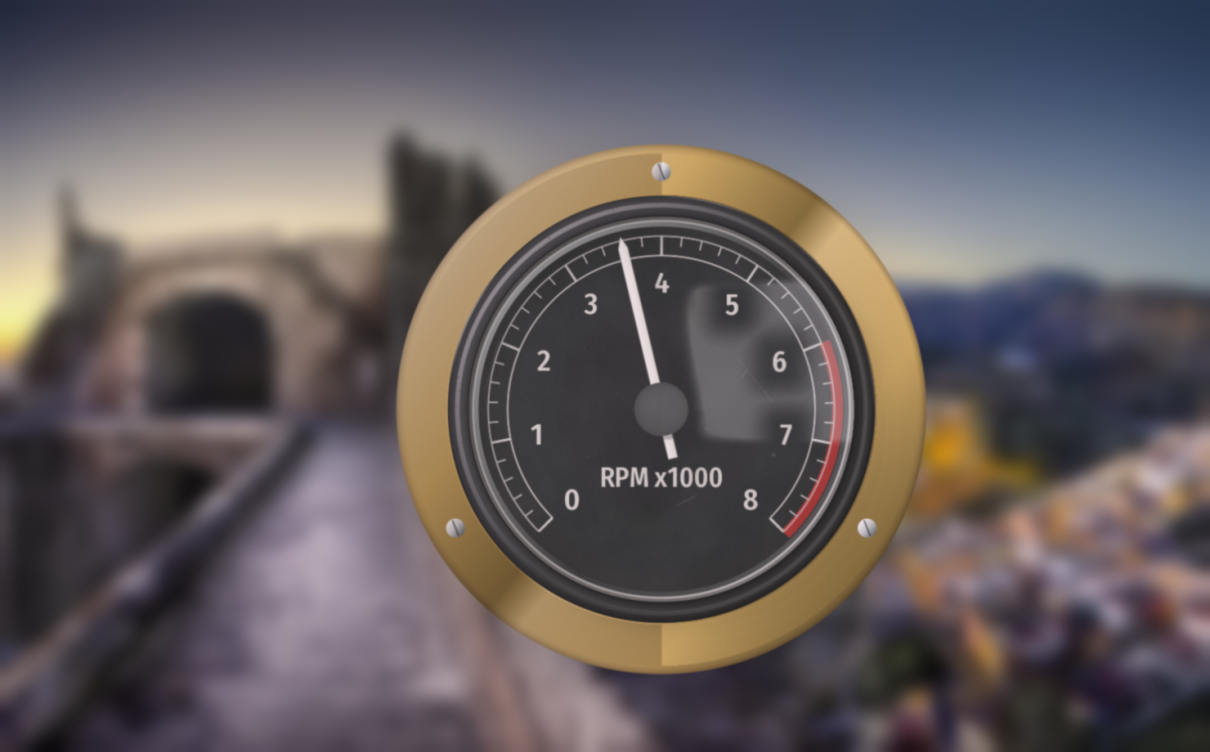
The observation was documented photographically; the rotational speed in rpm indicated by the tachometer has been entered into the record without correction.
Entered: 3600 rpm
